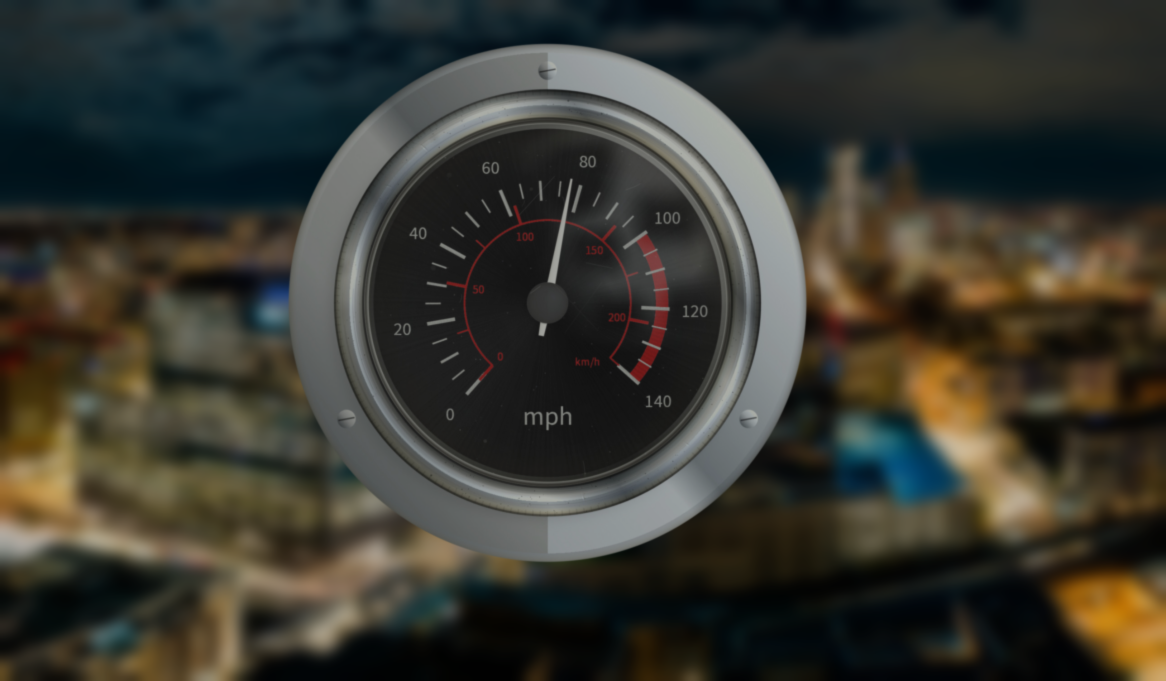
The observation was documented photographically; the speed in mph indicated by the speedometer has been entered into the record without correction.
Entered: 77.5 mph
